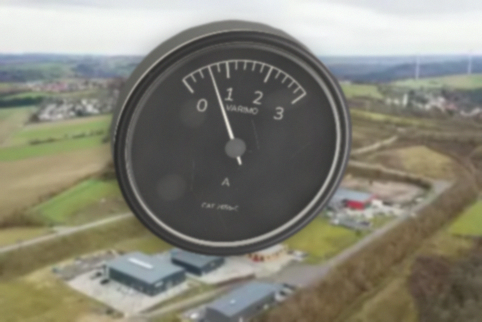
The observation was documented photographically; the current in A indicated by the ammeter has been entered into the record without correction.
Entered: 0.6 A
